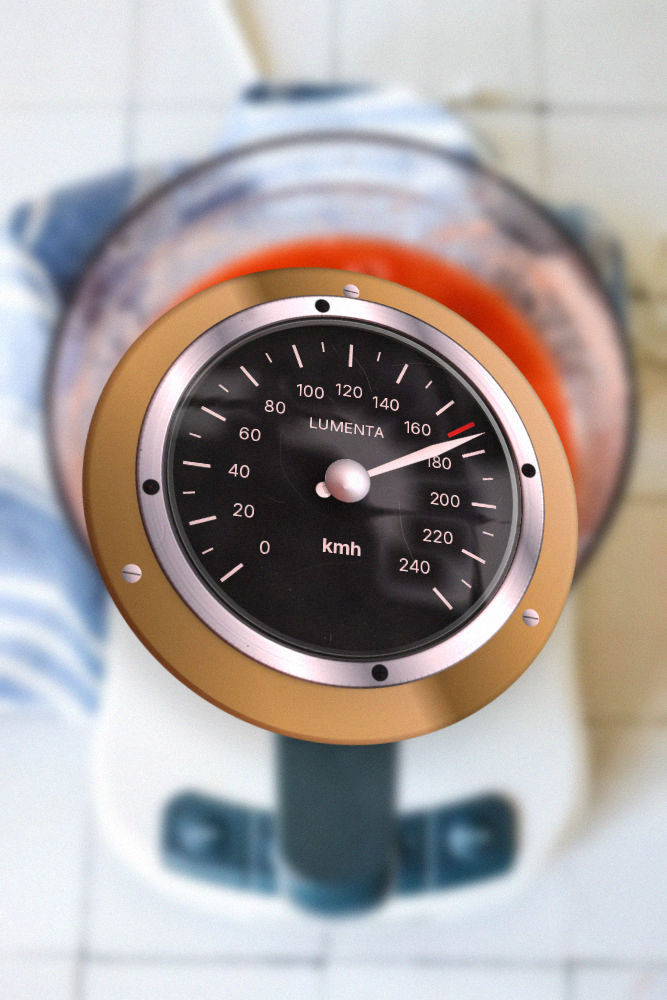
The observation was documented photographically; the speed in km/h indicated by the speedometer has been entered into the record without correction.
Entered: 175 km/h
